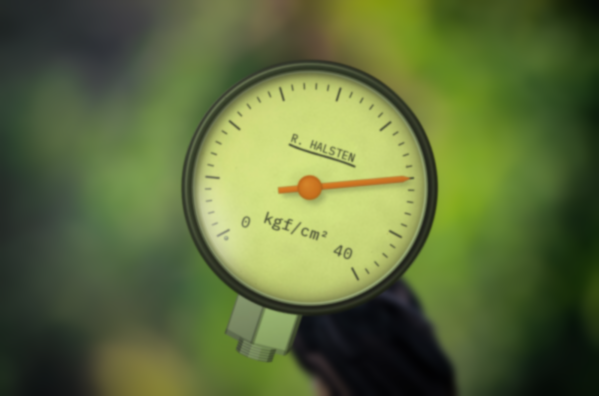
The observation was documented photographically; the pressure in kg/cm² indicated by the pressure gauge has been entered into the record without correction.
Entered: 30 kg/cm²
